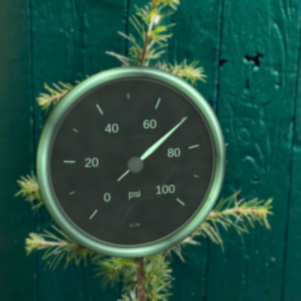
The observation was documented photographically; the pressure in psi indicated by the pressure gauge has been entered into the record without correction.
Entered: 70 psi
